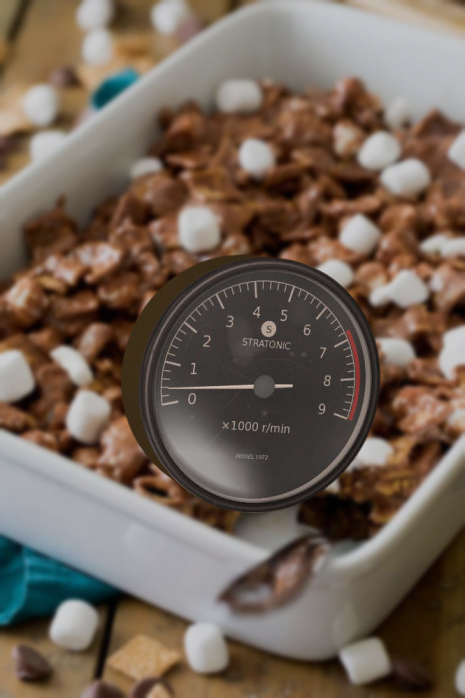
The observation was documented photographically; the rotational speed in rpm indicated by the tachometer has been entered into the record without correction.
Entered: 400 rpm
